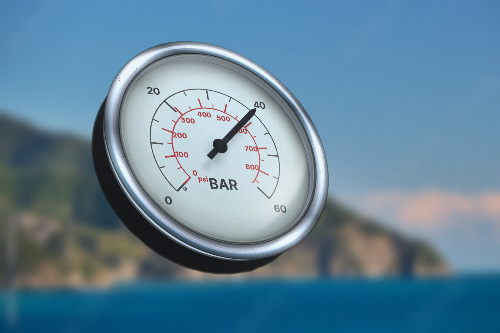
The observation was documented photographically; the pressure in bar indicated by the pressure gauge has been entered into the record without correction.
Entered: 40 bar
